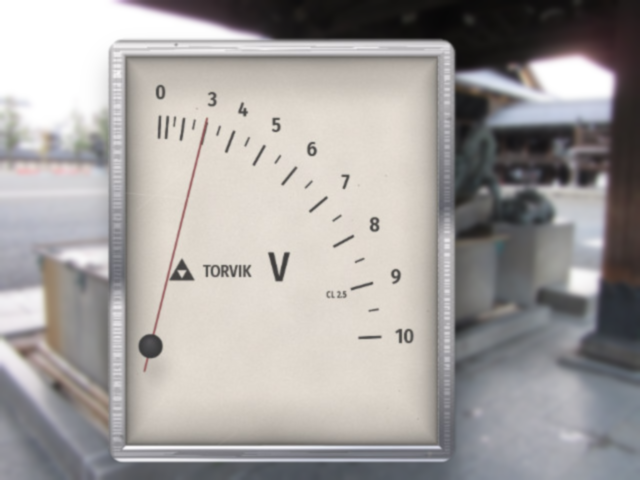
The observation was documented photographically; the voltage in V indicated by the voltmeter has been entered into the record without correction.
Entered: 3 V
